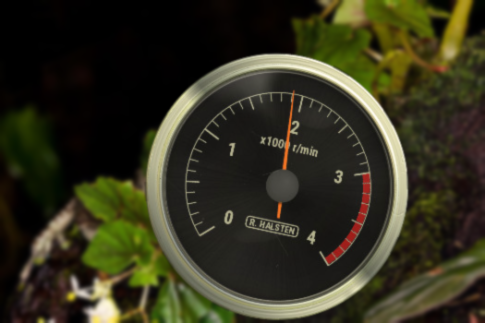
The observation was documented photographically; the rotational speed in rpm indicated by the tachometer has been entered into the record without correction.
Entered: 1900 rpm
